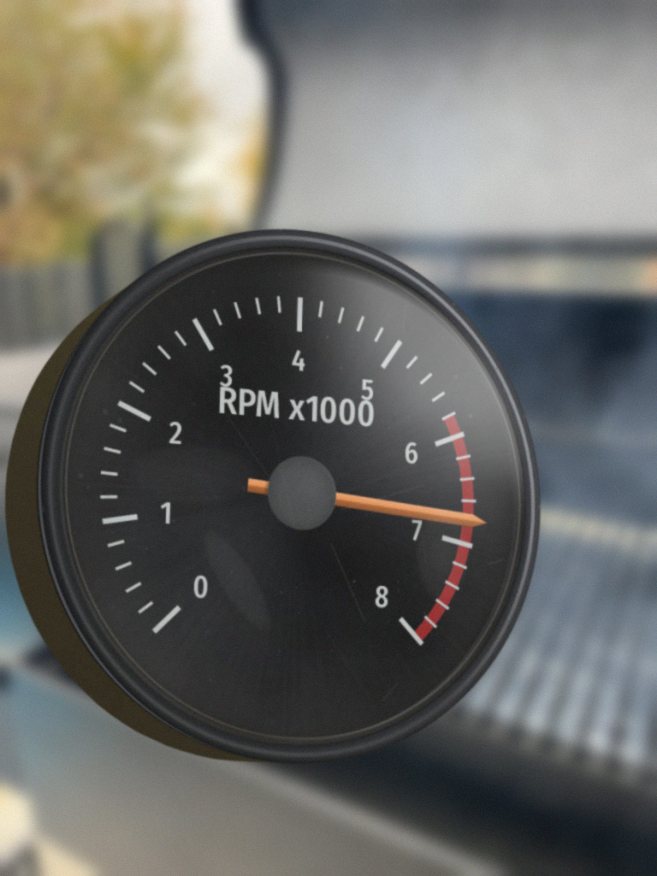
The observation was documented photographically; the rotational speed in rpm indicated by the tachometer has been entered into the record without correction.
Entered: 6800 rpm
